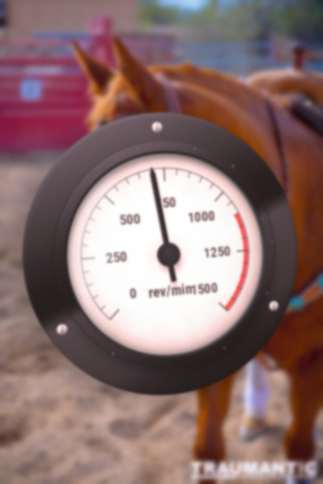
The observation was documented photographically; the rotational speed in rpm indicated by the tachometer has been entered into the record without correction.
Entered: 700 rpm
